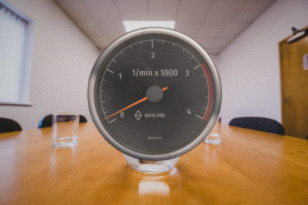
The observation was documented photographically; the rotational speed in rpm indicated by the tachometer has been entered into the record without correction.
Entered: 100 rpm
